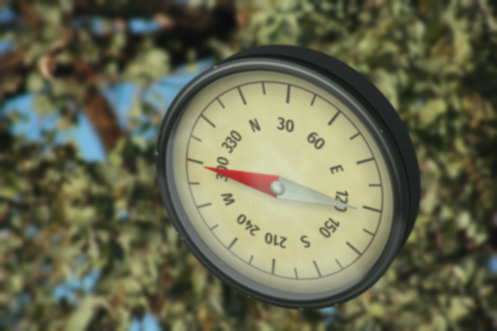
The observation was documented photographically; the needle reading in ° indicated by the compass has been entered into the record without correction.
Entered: 300 °
